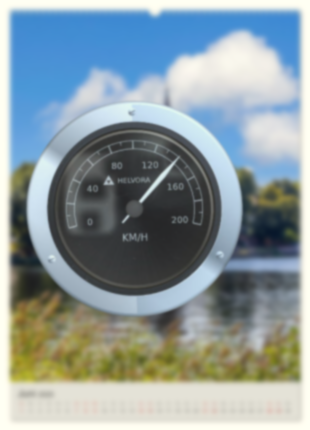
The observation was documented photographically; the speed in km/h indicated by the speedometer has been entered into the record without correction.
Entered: 140 km/h
